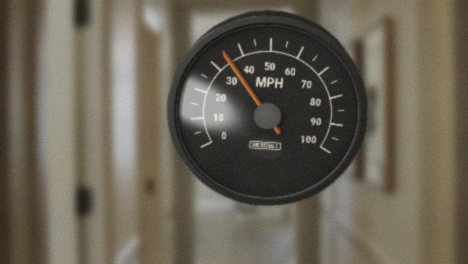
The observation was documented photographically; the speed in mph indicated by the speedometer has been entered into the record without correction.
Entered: 35 mph
